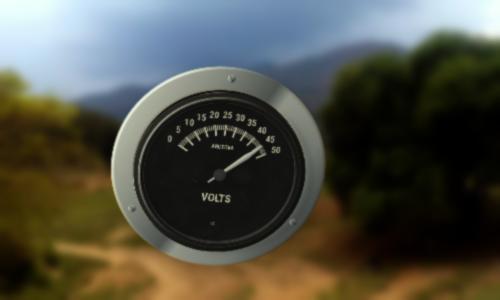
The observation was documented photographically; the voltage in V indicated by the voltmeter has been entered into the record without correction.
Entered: 45 V
